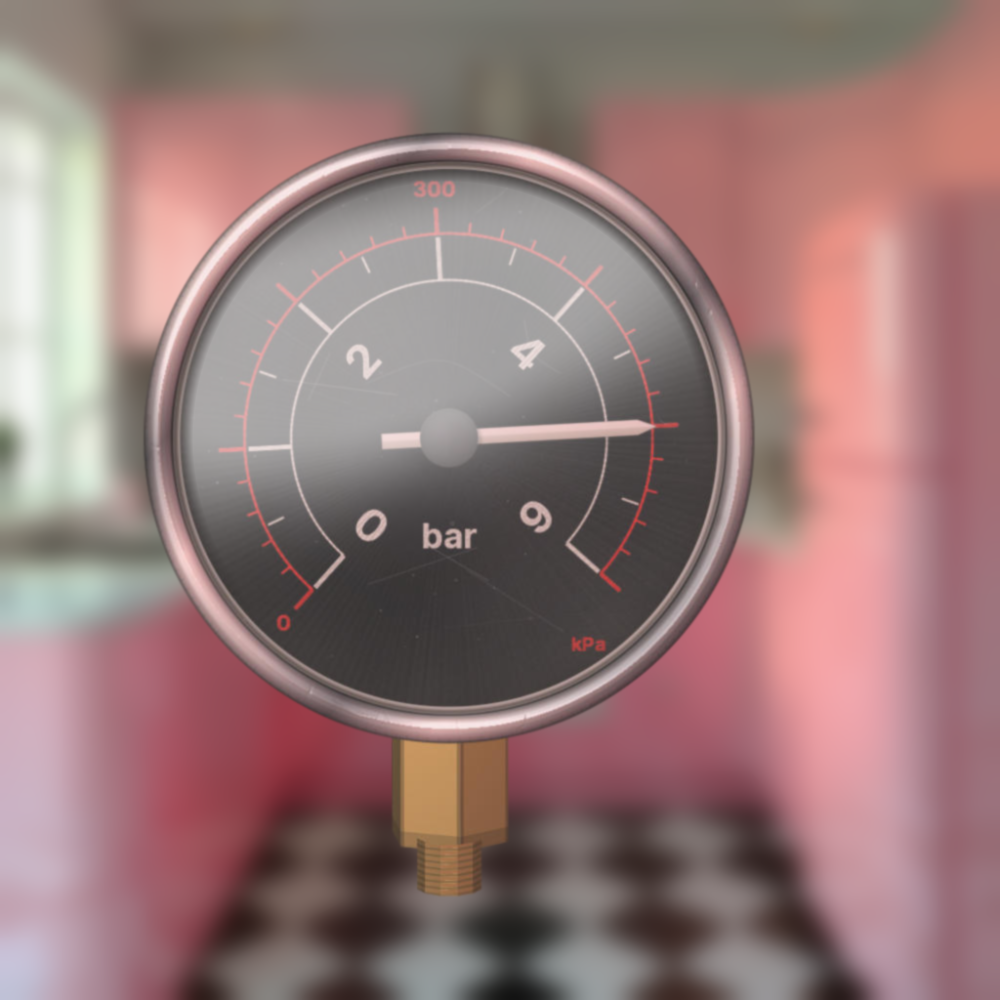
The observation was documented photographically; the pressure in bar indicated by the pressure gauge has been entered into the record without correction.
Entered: 5 bar
